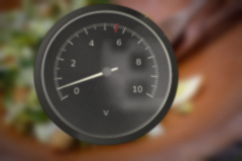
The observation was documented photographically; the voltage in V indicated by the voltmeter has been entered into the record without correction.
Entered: 0.5 V
